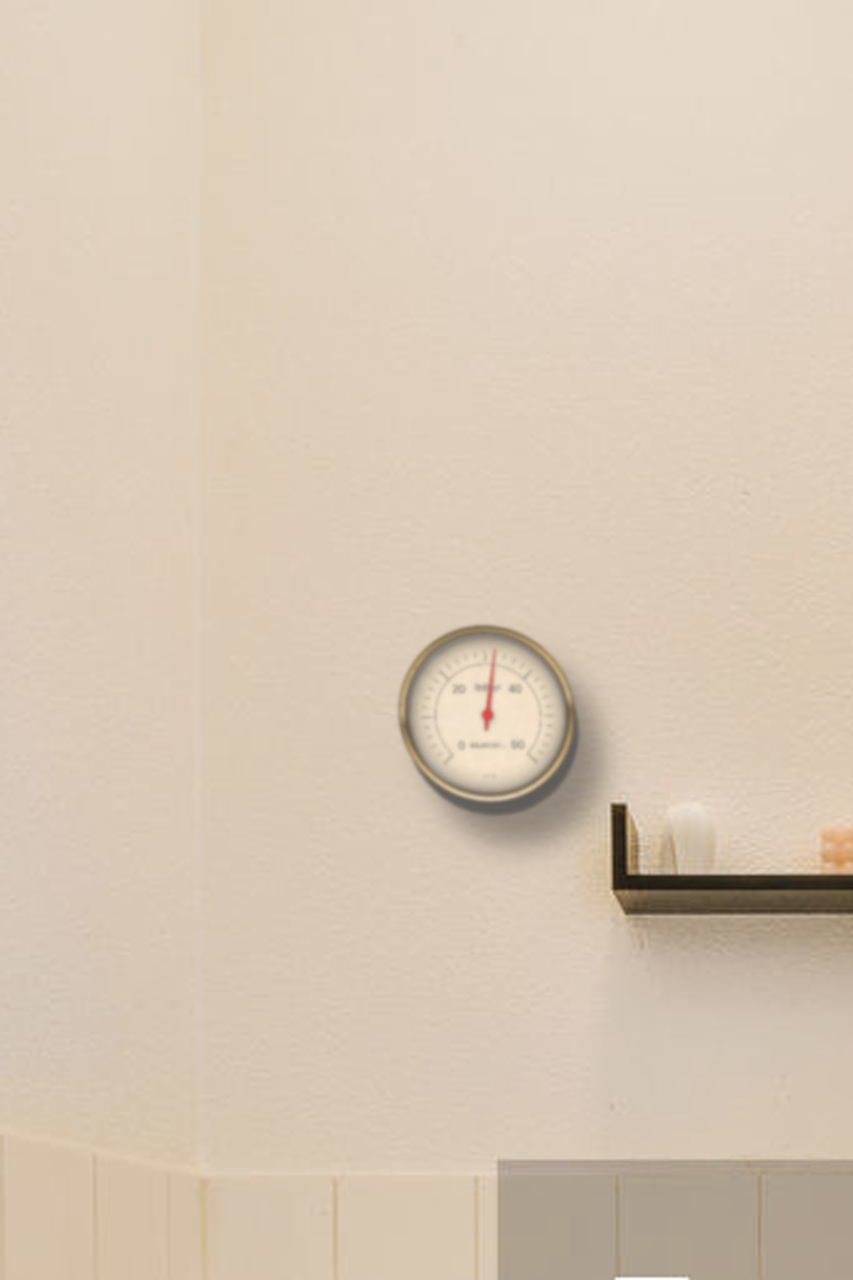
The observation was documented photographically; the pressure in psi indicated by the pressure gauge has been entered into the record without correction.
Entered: 32 psi
